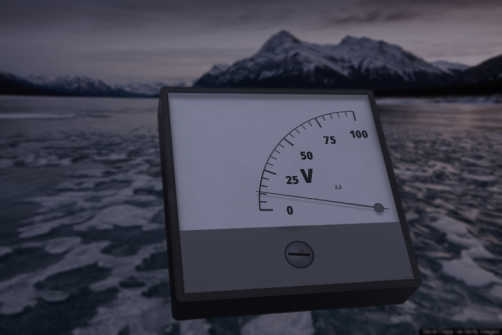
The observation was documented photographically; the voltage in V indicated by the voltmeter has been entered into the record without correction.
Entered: 10 V
